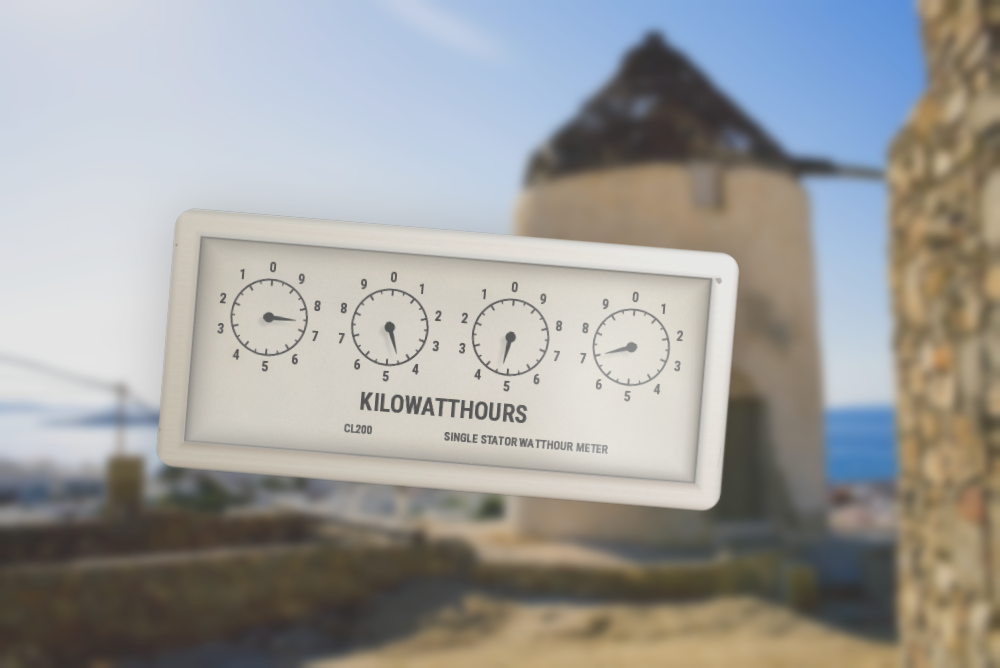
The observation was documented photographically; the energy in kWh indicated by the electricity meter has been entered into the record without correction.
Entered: 7447 kWh
